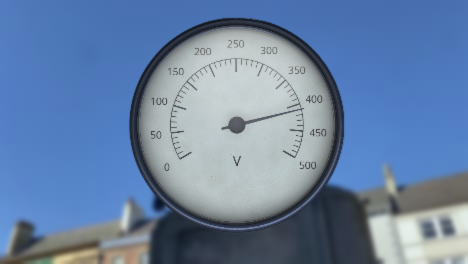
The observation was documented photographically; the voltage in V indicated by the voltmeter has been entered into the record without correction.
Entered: 410 V
